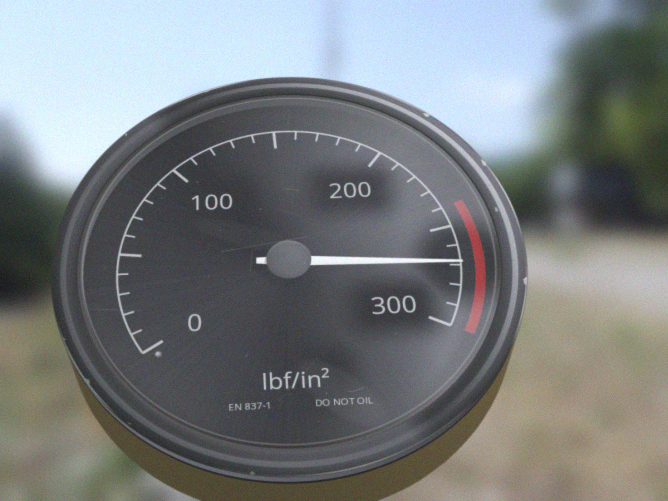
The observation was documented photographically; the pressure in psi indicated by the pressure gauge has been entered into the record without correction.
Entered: 270 psi
